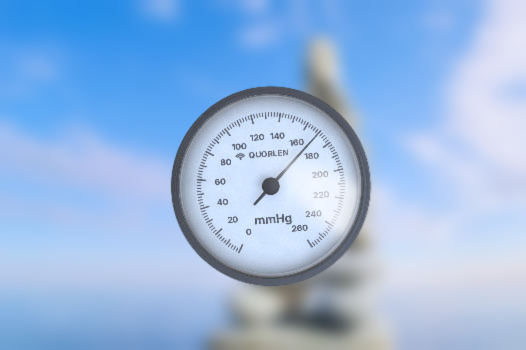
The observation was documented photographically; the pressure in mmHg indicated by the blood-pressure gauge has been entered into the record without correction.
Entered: 170 mmHg
